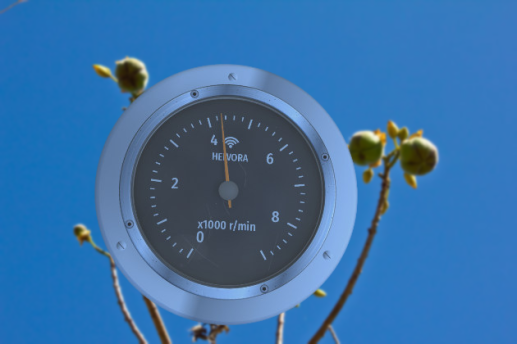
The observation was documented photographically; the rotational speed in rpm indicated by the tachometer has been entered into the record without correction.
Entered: 4300 rpm
